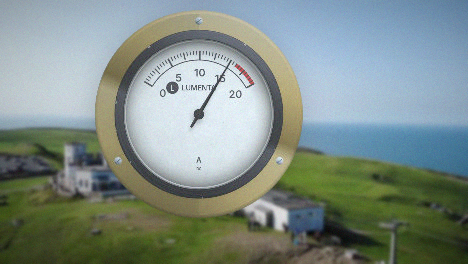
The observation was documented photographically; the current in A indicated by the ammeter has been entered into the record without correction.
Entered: 15 A
